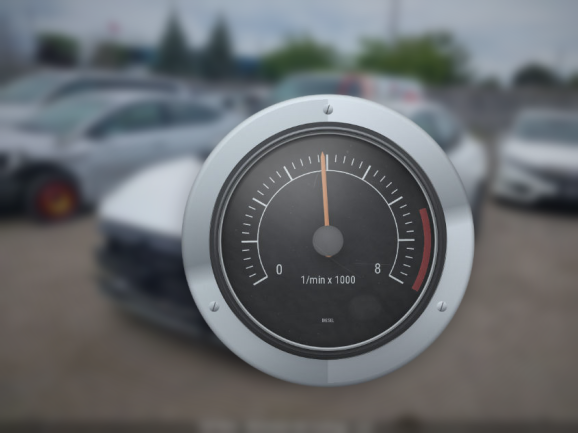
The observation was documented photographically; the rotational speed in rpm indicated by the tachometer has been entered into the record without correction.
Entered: 3900 rpm
